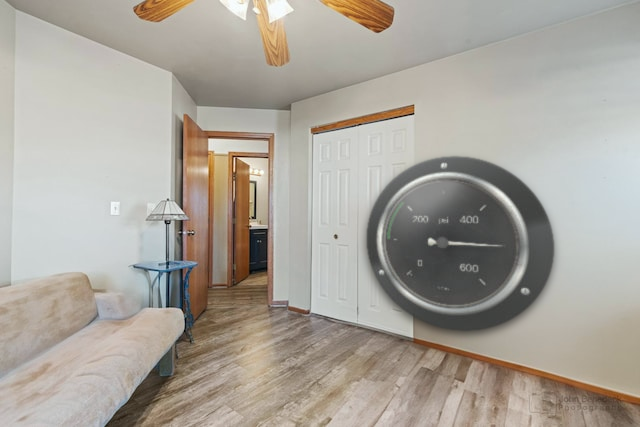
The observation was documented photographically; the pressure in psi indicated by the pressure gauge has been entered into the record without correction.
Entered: 500 psi
